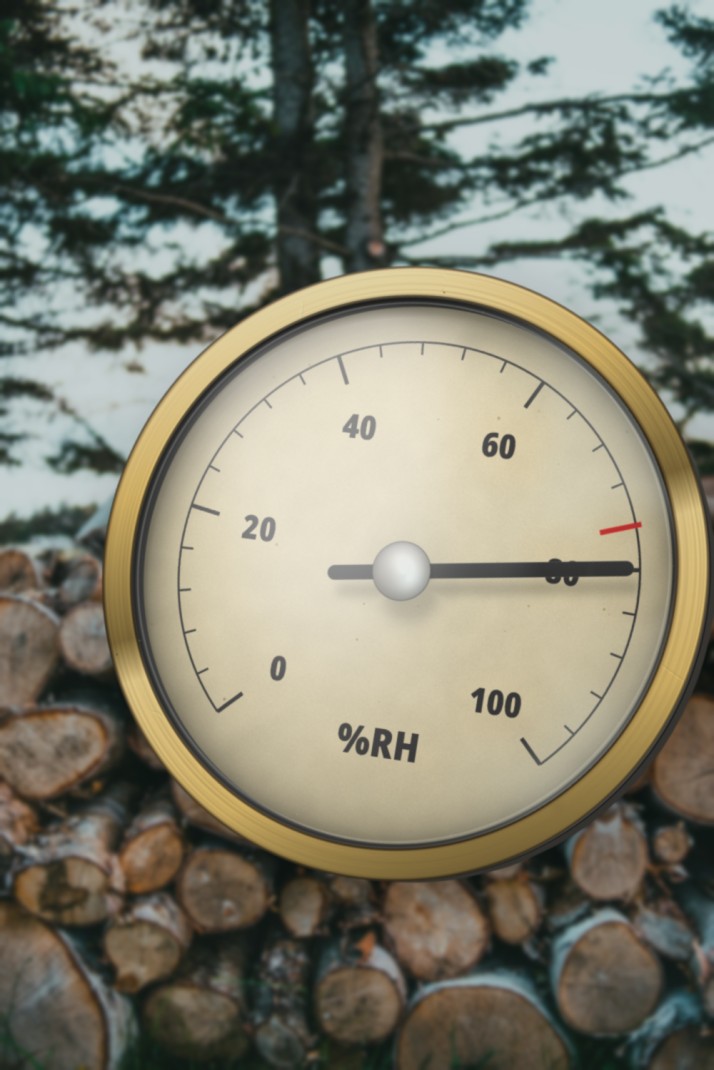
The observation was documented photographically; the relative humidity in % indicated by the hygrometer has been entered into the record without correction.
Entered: 80 %
